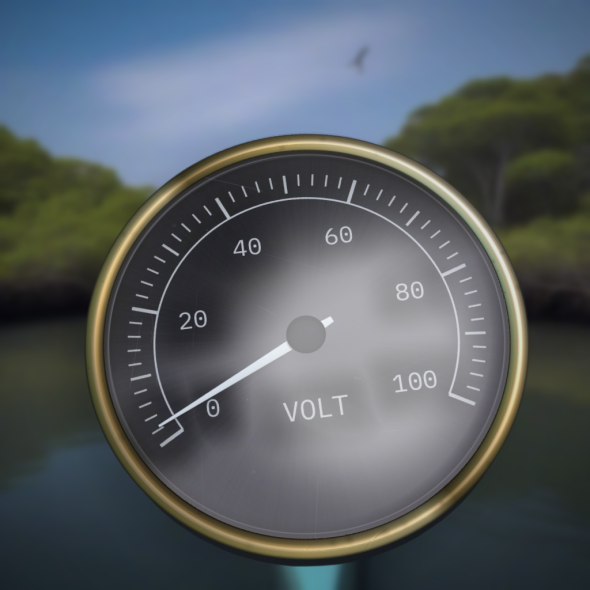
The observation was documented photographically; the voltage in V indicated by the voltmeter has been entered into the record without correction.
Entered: 2 V
